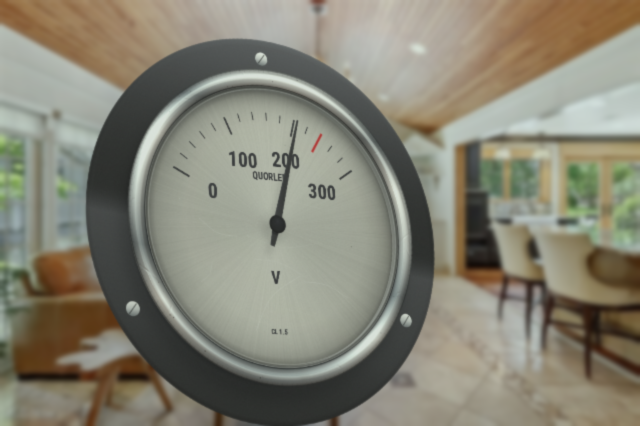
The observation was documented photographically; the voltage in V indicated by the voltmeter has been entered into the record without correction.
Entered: 200 V
